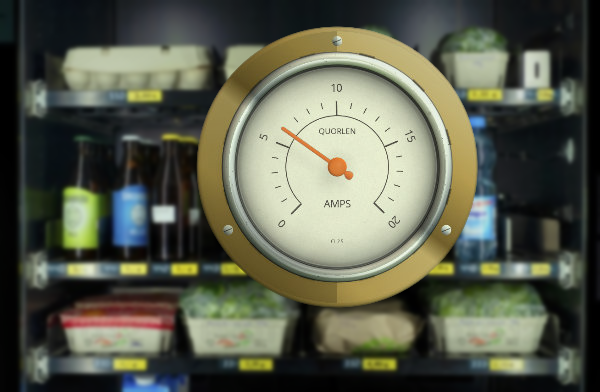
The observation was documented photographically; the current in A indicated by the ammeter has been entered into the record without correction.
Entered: 6 A
